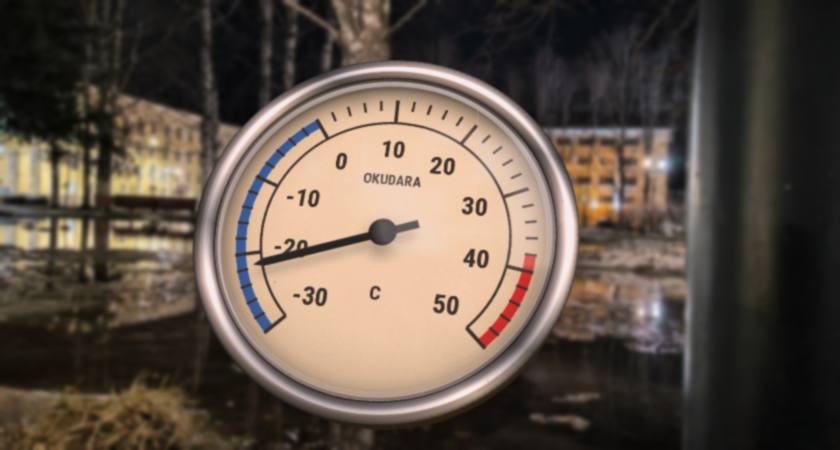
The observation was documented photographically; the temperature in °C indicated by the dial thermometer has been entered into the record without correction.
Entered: -22 °C
